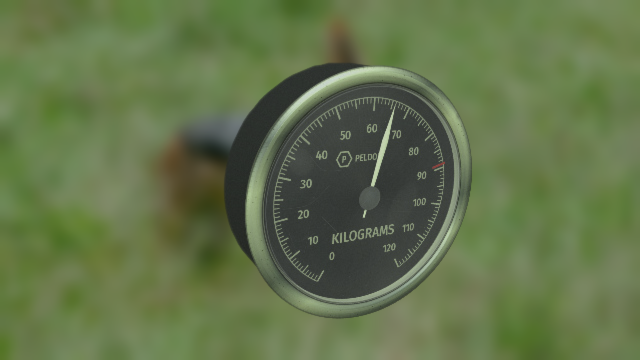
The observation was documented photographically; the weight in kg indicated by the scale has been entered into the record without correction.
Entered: 65 kg
